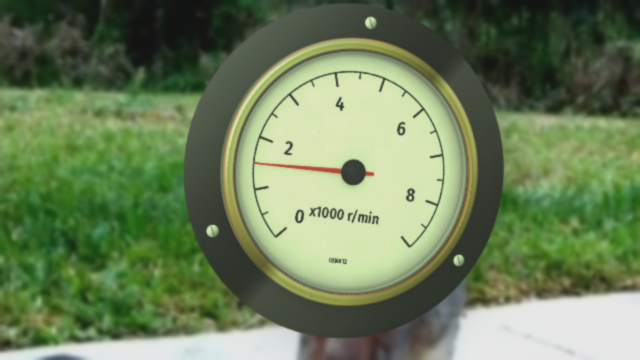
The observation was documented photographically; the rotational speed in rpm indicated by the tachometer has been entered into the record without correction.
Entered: 1500 rpm
